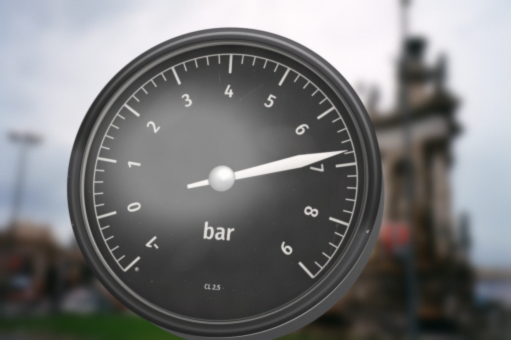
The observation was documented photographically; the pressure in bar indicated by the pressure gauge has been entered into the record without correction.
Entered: 6.8 bar
